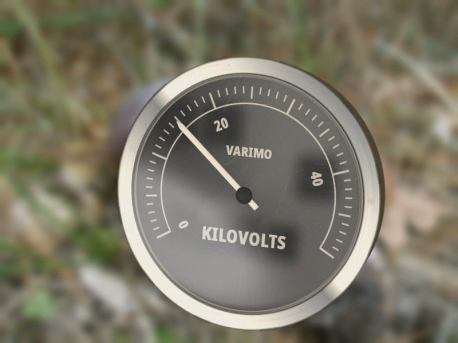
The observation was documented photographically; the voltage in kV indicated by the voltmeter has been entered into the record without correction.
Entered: 15 kV
